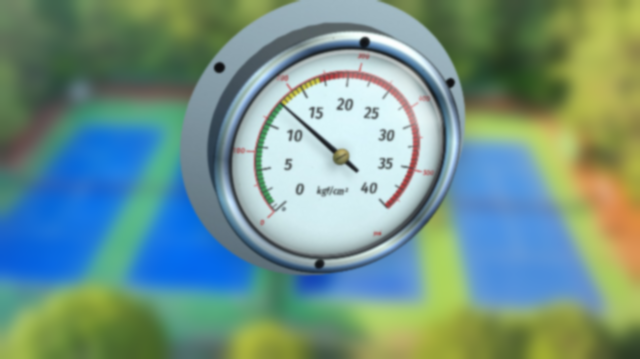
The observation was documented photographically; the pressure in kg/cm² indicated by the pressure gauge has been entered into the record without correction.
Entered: 12.5 kg/cm²
